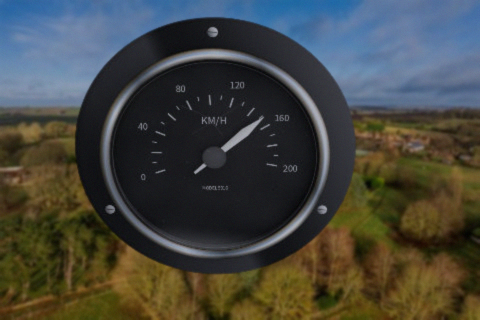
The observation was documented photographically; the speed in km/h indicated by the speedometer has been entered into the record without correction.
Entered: 150 km/h
